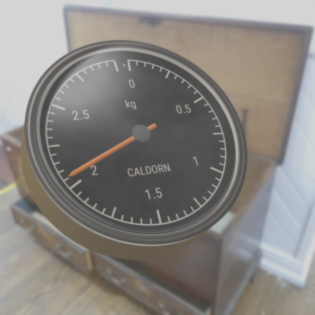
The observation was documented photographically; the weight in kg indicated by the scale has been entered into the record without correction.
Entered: 2.05 kg
